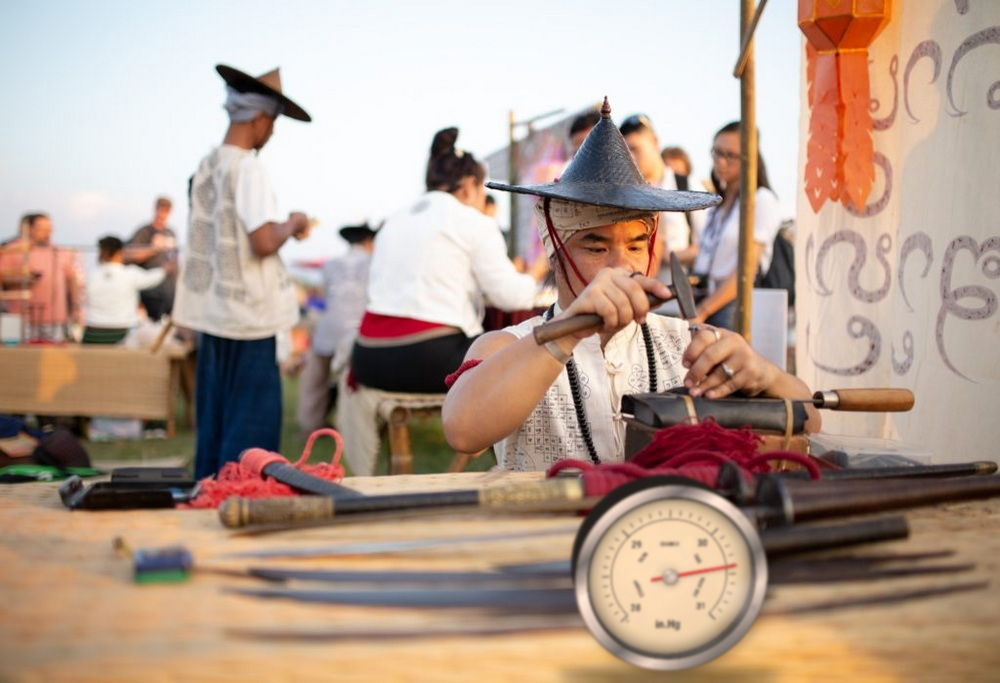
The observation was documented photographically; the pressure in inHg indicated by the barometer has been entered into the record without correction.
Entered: 30.4 inHg
